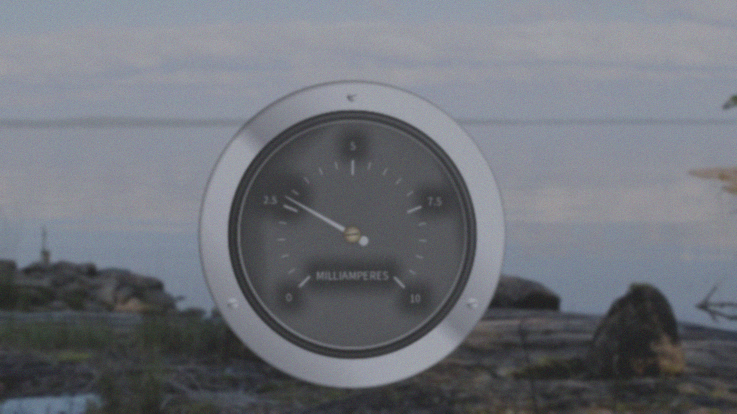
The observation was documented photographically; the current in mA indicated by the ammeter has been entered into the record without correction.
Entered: 2.75 mA
